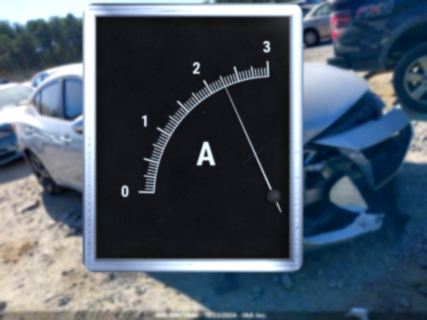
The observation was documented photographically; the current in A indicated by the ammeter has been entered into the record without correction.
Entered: 2.25 A
